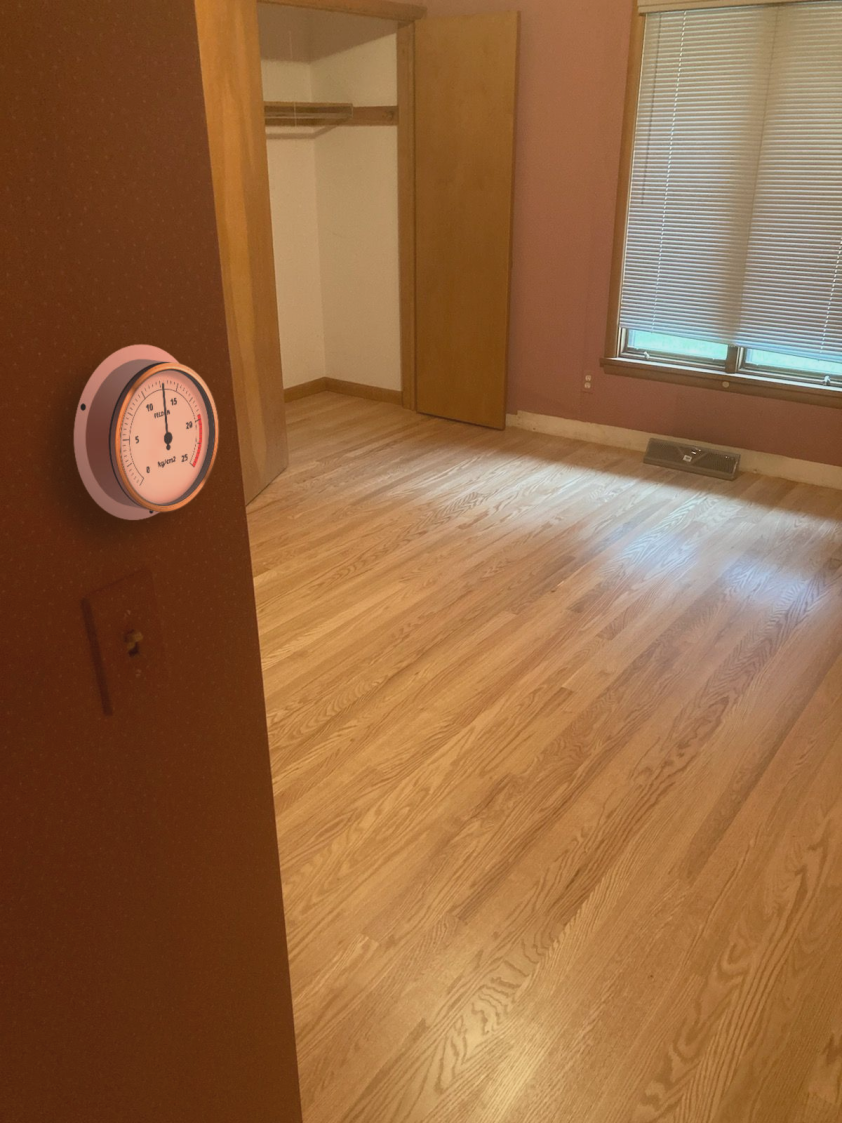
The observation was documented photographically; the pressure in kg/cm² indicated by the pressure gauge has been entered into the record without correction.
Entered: 12.5 kg/cm²
